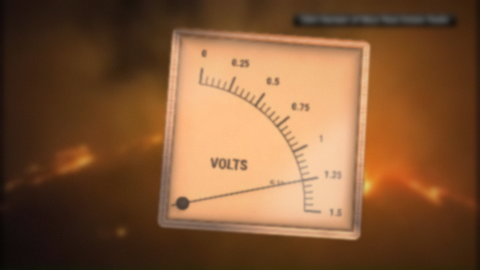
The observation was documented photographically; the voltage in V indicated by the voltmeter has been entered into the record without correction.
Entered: 1.25 V
